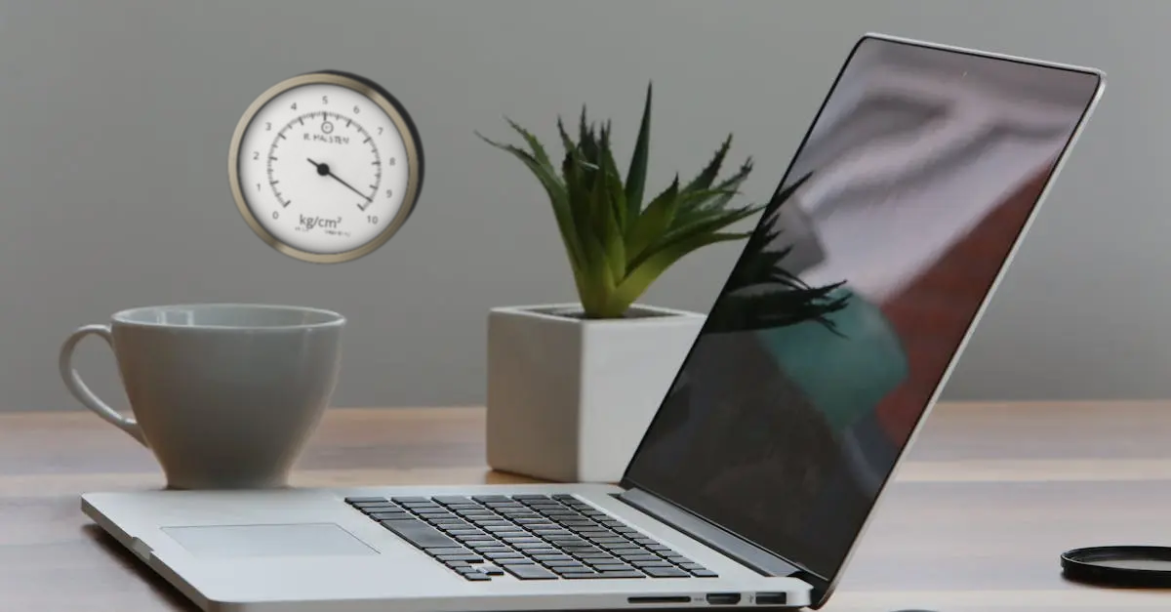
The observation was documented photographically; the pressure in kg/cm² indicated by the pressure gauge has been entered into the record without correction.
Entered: 9.5 kg/cm²
